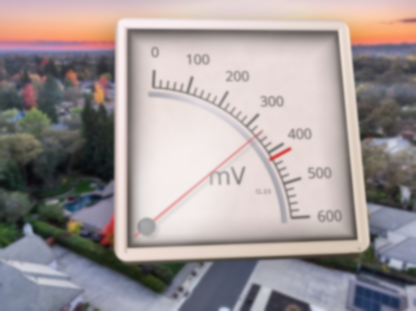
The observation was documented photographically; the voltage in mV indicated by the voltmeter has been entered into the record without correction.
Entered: 340 mV
